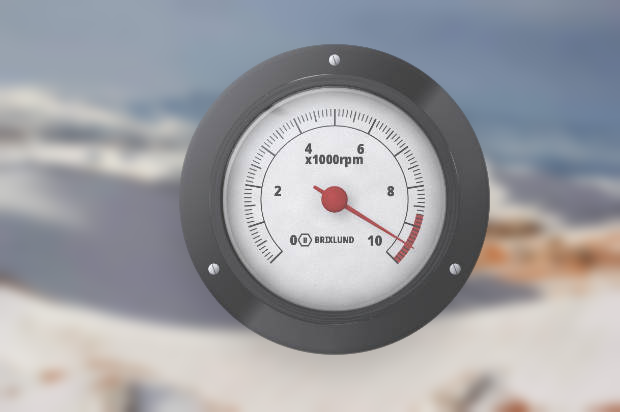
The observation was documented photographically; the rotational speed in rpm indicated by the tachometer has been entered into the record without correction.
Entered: 9500 rpm
